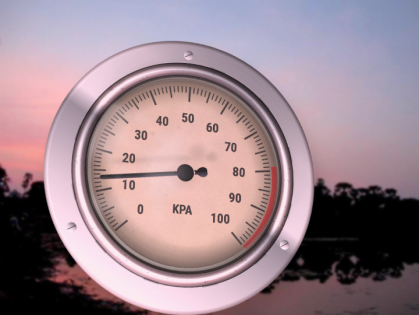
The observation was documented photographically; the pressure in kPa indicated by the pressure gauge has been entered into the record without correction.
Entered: 13 kPa
